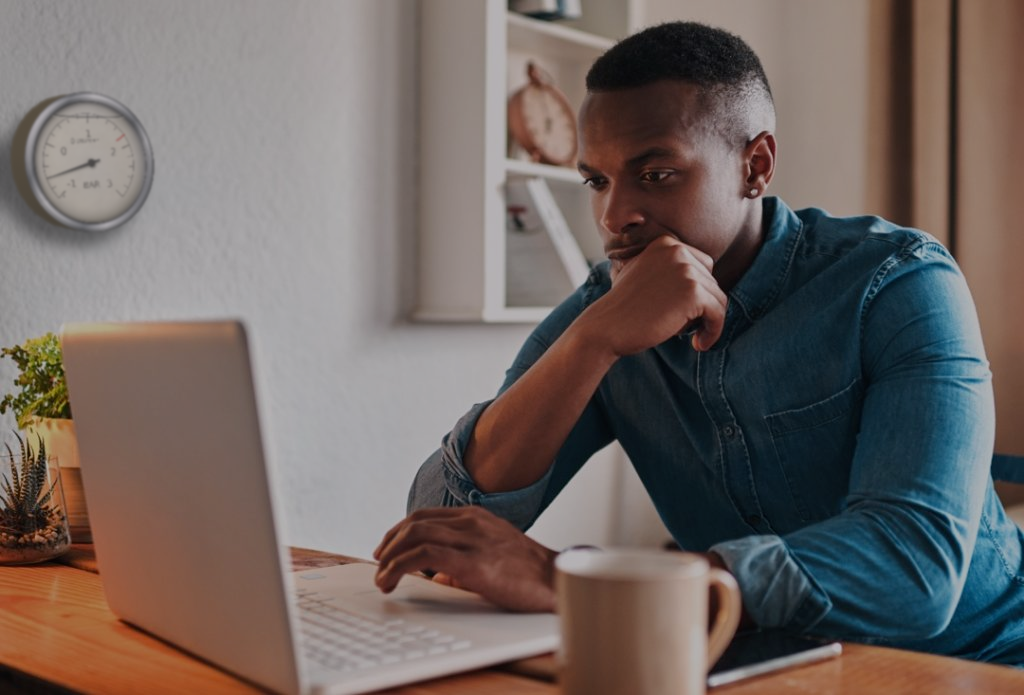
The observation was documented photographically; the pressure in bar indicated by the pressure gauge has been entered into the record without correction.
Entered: -0.6 bar
